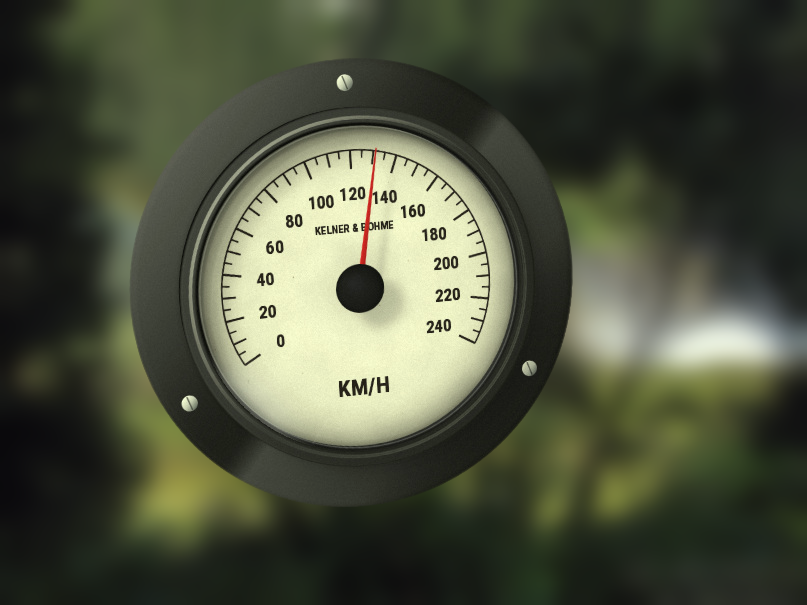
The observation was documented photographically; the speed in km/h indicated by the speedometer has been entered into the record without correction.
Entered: 130 km/h
